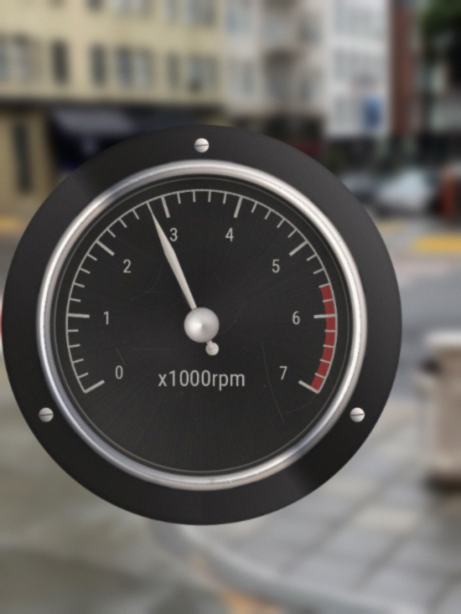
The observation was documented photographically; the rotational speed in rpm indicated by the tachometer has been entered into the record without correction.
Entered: 2800 rpm
